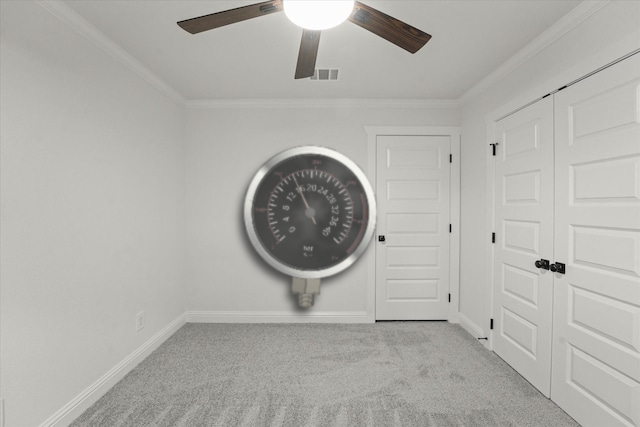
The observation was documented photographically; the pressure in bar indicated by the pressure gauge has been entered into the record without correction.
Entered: 16 bar
